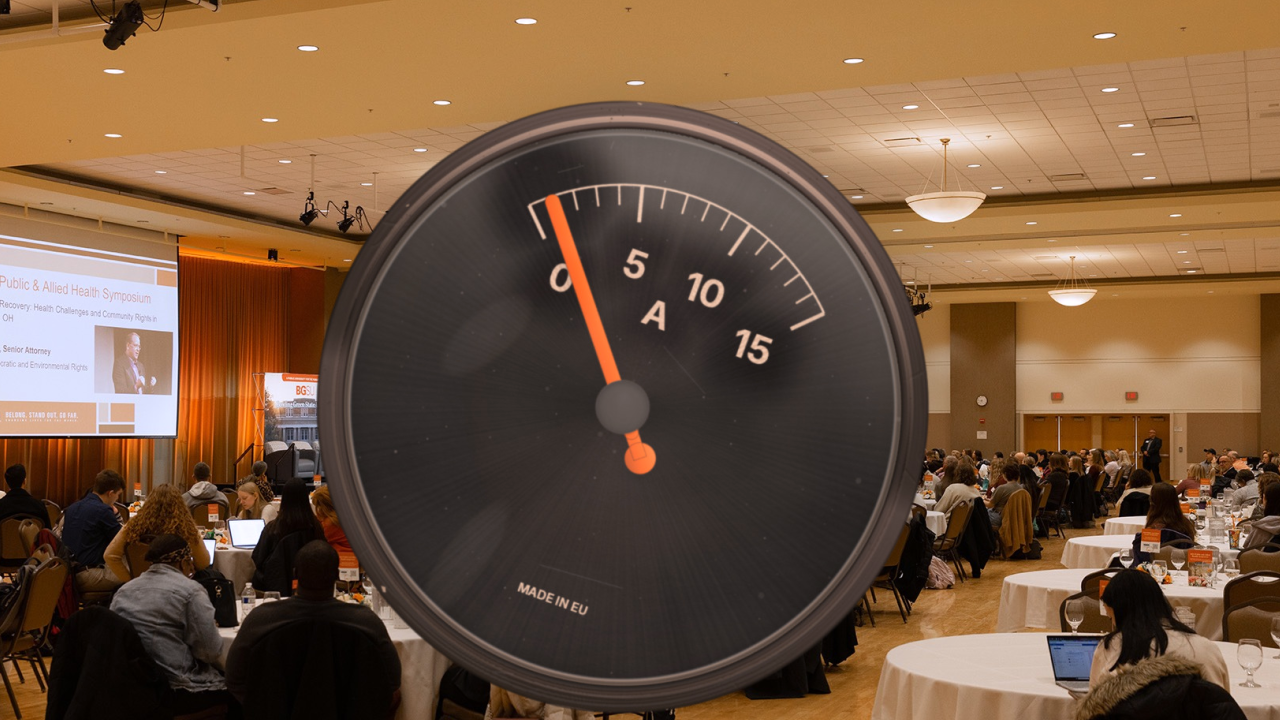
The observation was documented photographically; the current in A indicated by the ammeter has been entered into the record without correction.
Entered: 1 A
